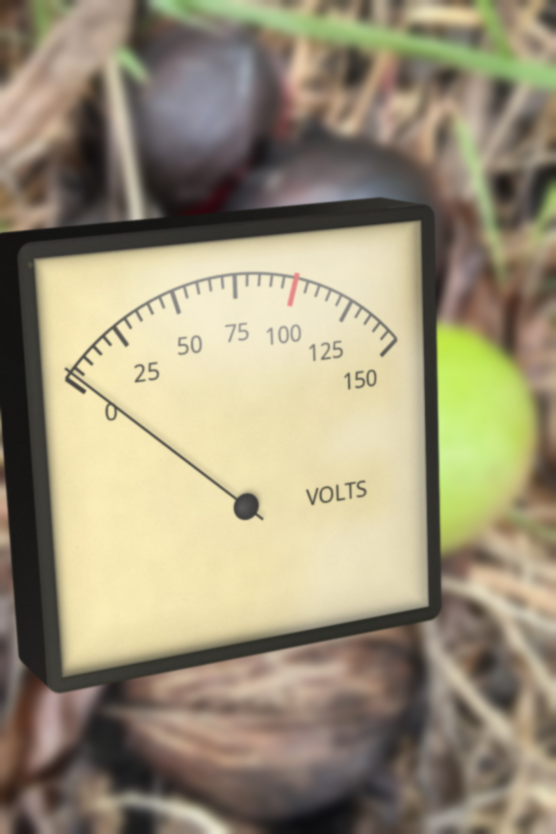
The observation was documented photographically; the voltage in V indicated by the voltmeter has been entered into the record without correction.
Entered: 2.5 V
